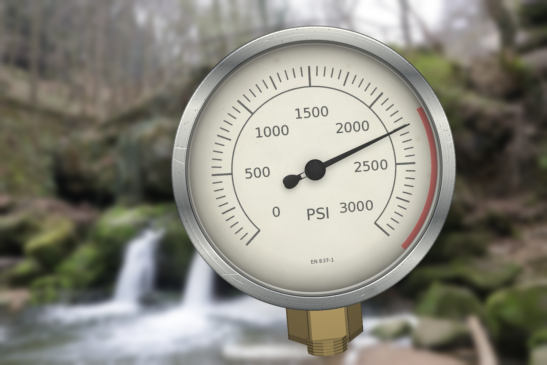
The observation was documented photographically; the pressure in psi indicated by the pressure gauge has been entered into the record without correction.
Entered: 2250 psi
